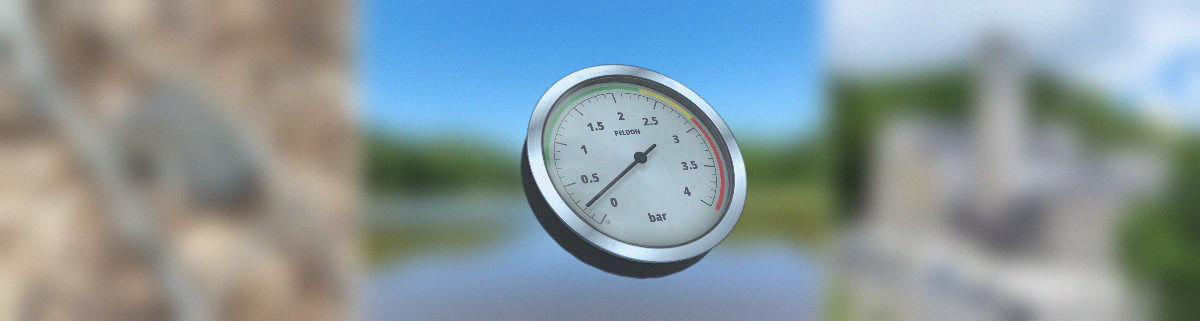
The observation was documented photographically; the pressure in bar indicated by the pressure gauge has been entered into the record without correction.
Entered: 0.2 bar
